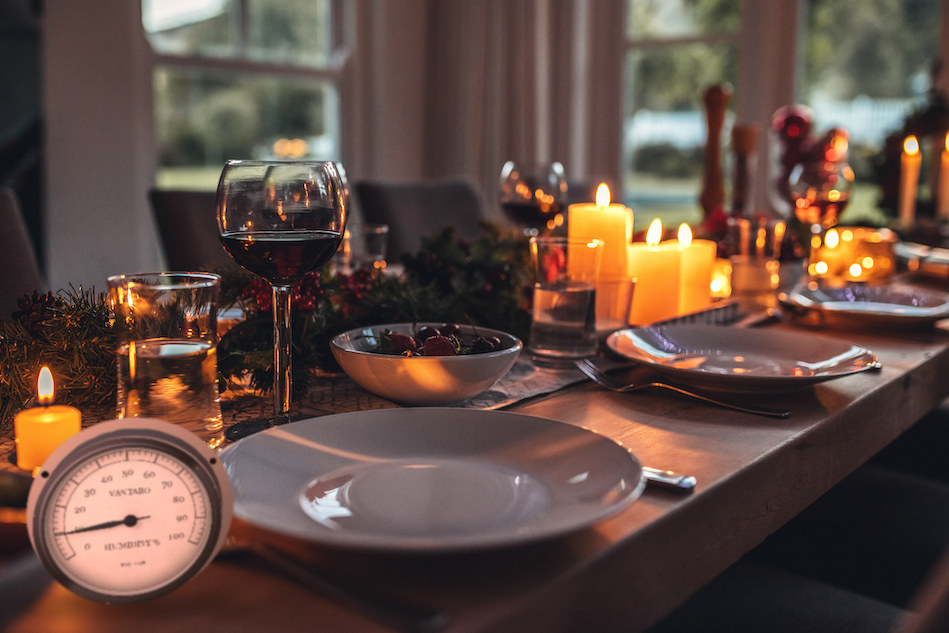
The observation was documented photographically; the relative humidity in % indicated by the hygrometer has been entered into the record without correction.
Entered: 10 %
